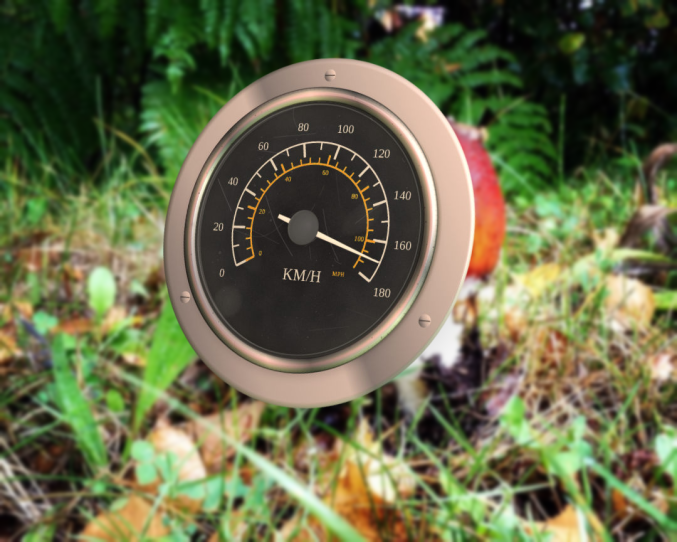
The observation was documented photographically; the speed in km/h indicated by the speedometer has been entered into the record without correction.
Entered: 170 km/h
